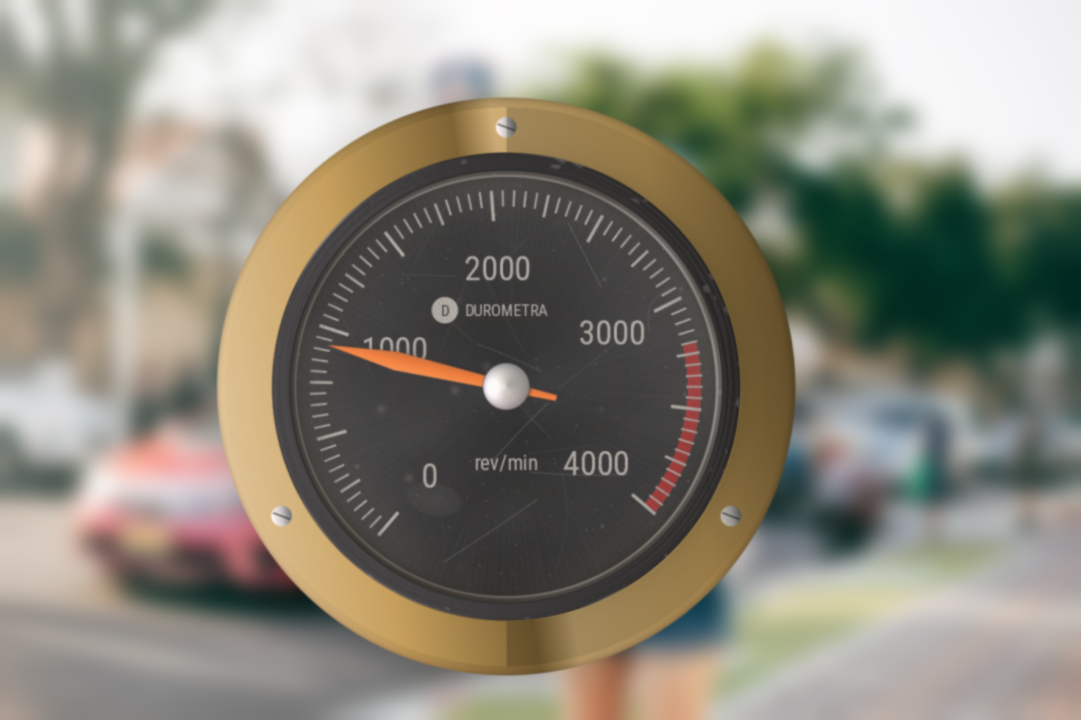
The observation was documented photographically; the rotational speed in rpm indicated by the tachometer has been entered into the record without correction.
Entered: 925 rpm
